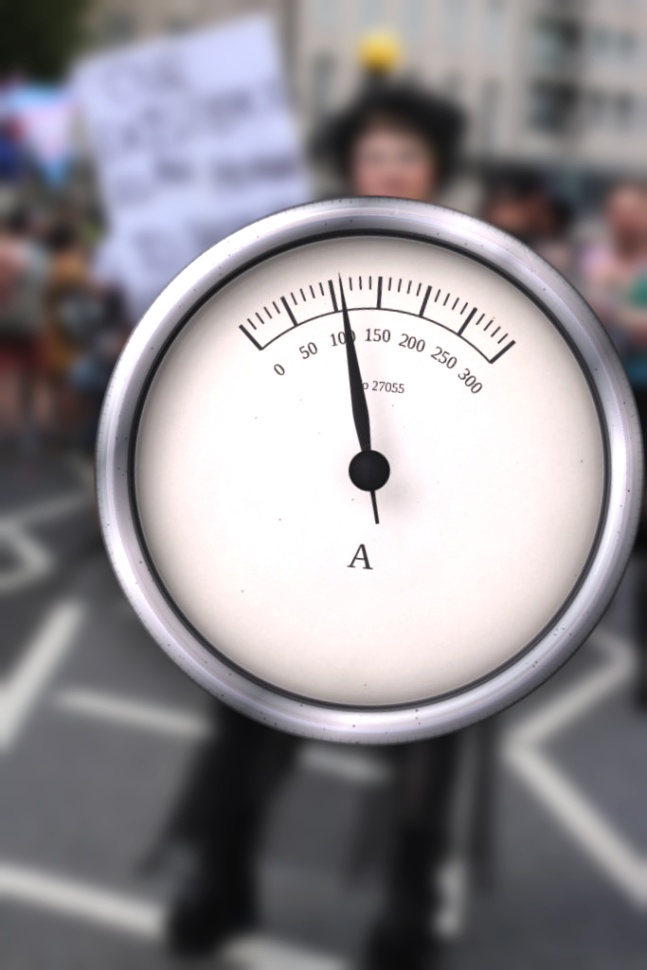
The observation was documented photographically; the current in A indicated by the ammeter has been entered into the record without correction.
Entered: 110 A
